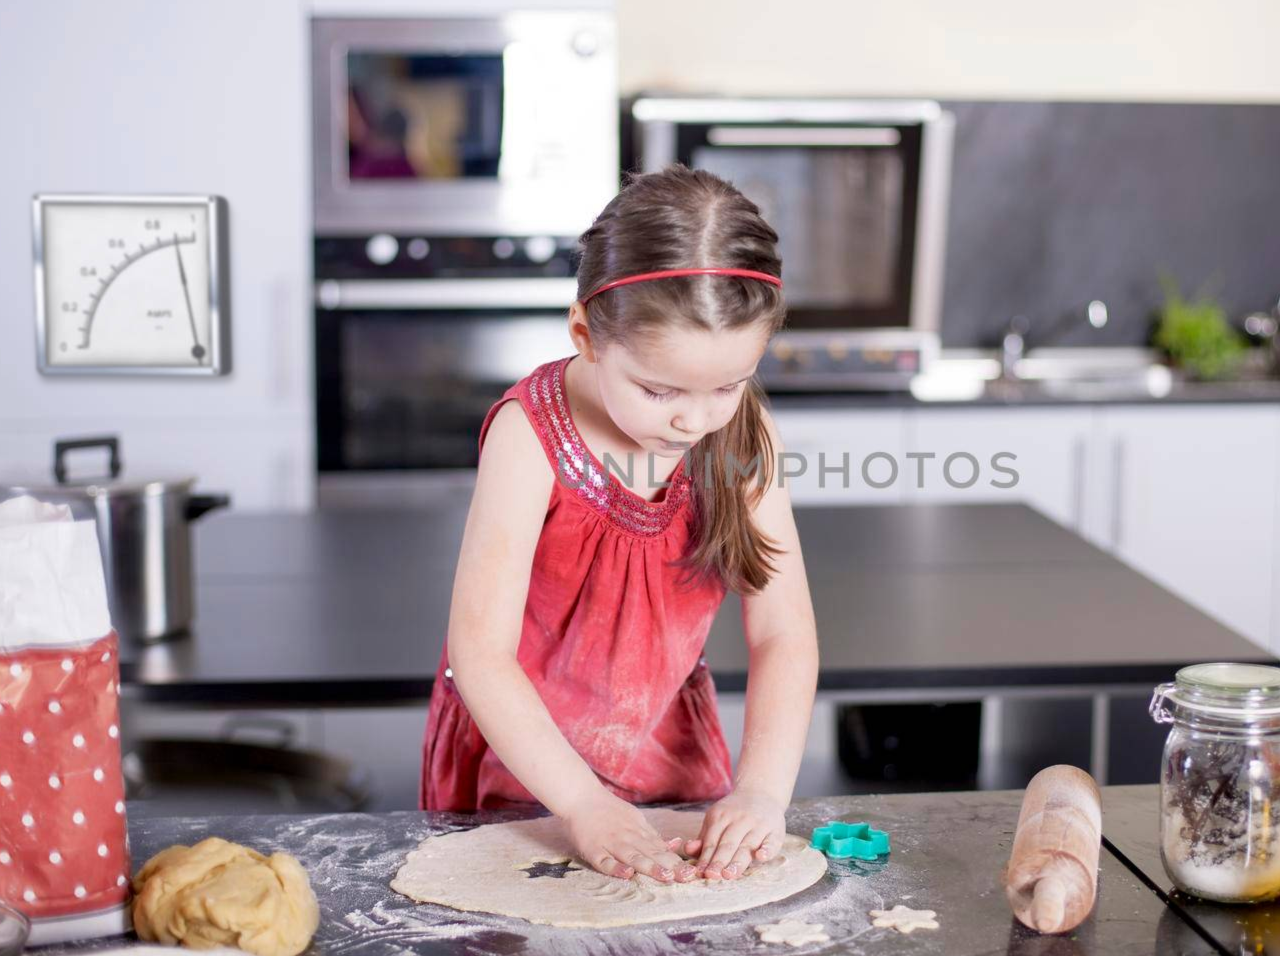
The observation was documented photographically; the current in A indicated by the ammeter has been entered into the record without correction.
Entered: 0.9 A
